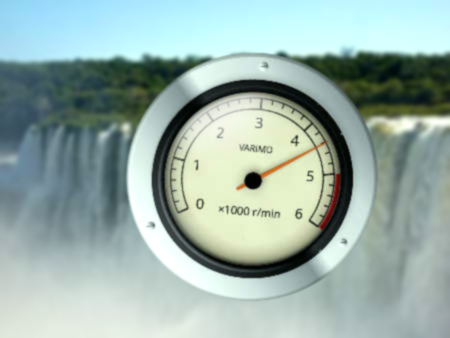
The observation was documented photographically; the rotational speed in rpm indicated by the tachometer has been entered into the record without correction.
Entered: 4400 rpm
